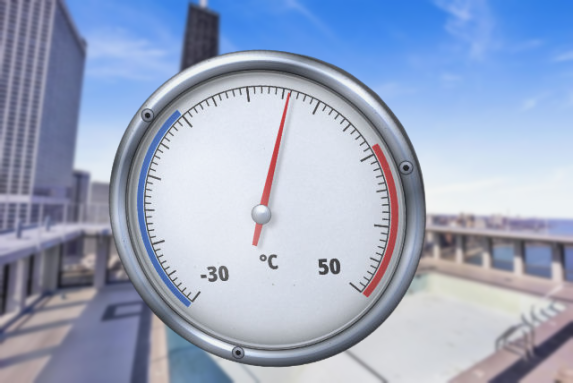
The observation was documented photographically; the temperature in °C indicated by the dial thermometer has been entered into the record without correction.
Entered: 16 °C
